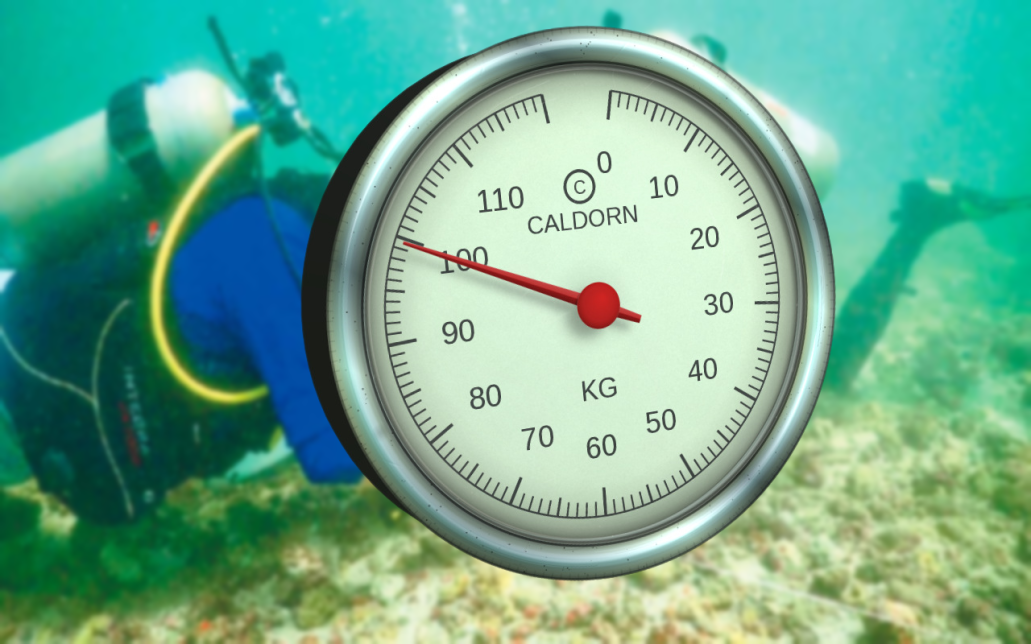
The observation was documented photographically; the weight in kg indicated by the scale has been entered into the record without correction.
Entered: 99.5 kg
